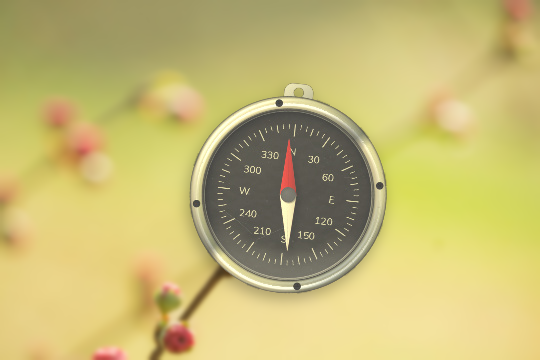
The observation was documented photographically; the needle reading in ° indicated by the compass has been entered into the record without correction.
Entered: 355 °
